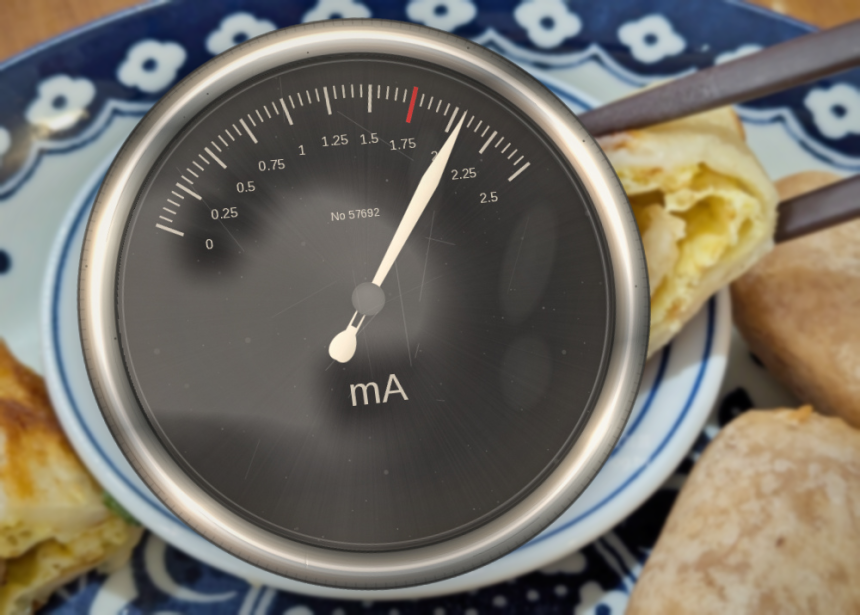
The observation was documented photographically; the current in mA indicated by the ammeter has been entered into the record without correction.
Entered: 2.05 mA
